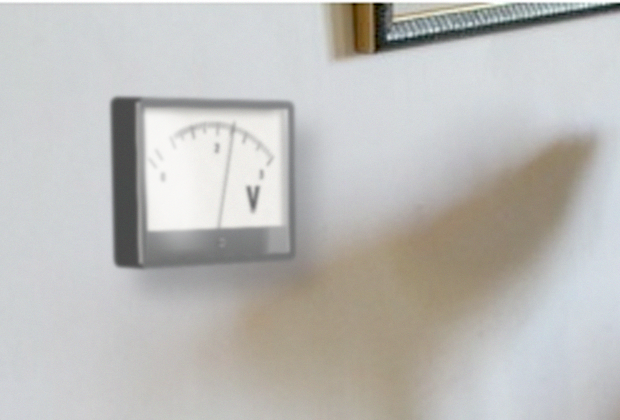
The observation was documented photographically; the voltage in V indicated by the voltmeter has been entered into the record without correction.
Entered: 2.25 V
